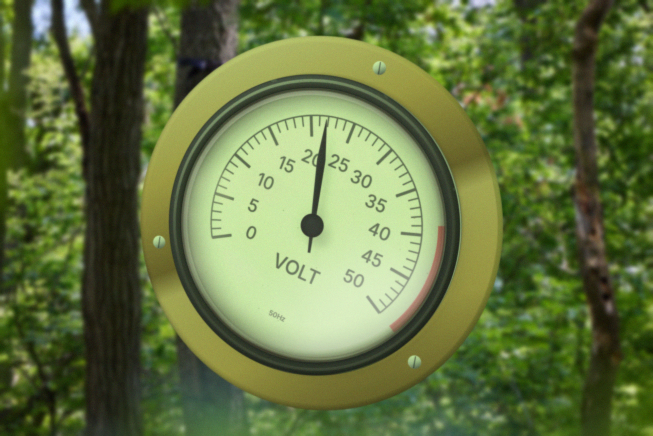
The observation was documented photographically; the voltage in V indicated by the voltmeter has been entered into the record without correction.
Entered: 22 V
